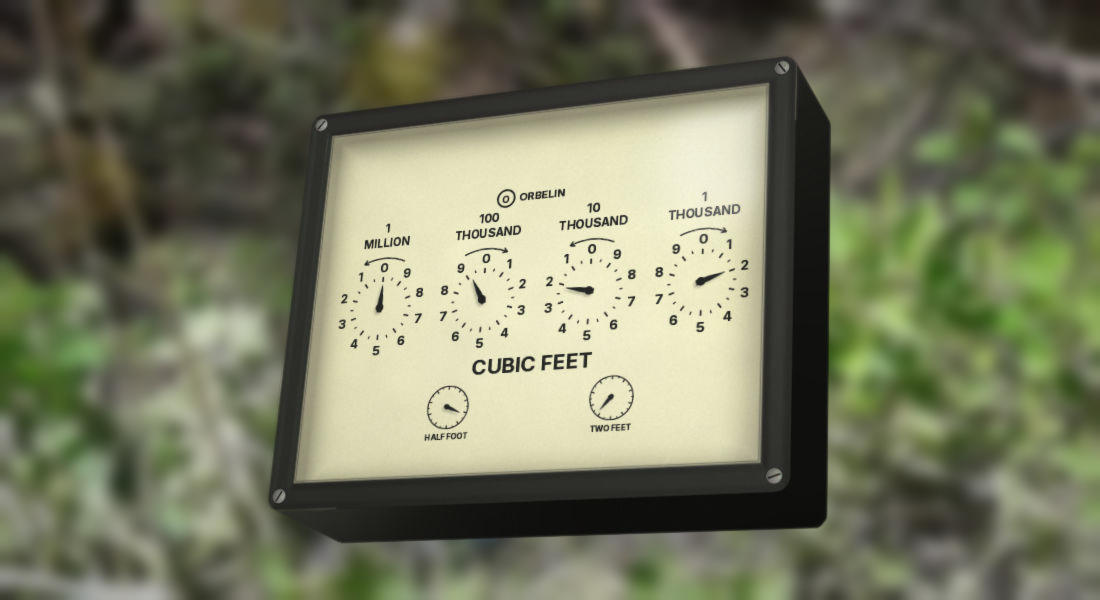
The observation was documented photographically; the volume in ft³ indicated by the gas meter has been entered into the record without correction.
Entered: 992200 ft³
